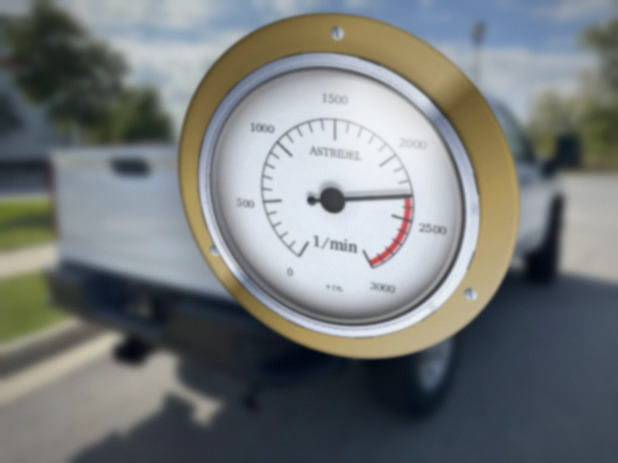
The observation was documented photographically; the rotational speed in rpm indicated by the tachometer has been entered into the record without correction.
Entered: 2300 rpm
